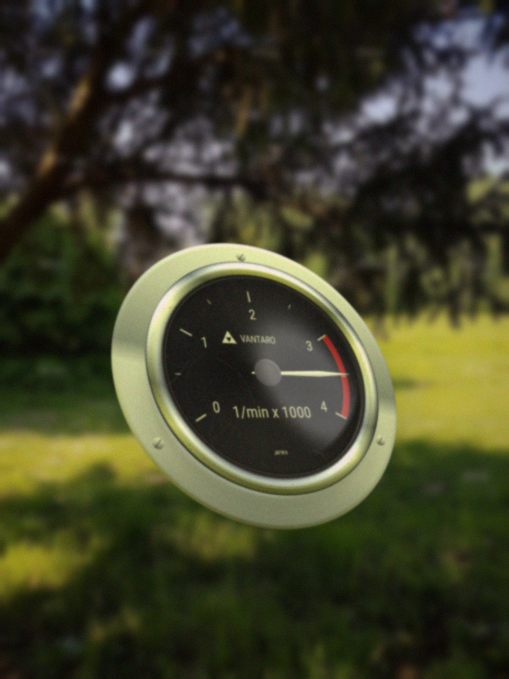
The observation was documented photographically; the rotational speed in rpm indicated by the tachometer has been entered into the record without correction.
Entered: 3500 rpm
